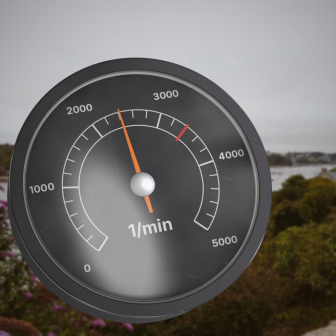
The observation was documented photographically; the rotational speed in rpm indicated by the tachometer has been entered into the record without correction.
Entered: 2400 rpm
